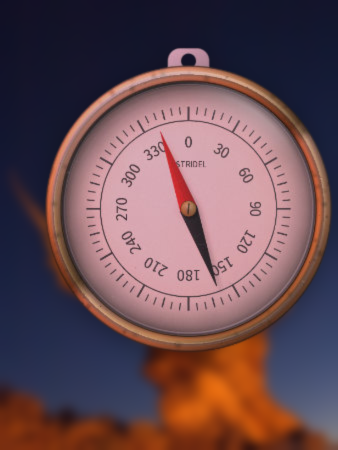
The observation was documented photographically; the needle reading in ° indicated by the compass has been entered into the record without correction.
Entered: 340 °
